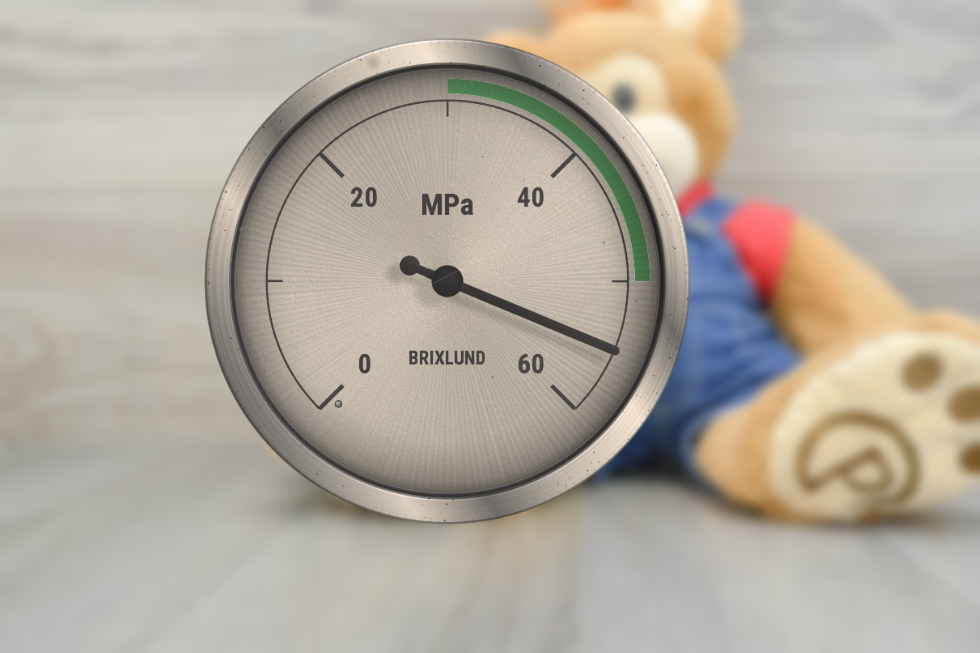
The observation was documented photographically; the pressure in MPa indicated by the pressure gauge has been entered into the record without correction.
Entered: 55 MPa
